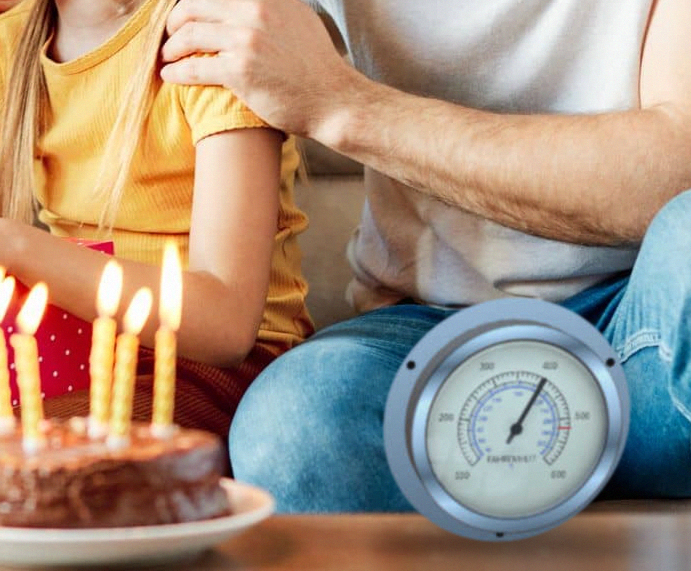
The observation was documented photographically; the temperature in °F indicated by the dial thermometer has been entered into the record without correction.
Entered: 400 °F
